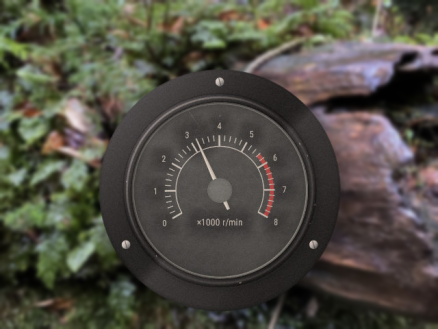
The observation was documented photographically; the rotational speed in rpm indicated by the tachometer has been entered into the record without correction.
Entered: 3200 rpm
